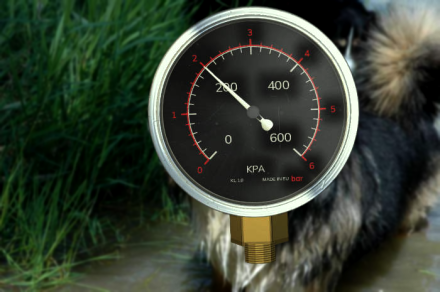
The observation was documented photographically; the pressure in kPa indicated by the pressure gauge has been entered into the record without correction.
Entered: 200 kPa
